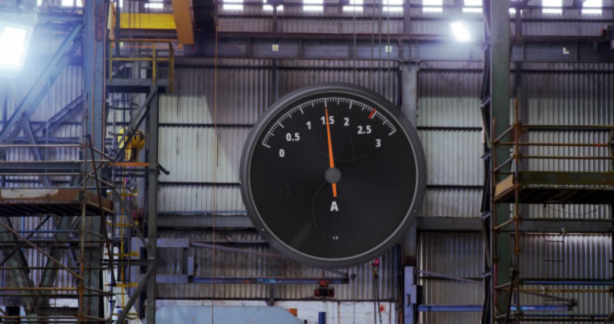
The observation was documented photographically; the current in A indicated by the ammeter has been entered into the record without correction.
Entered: 1.5 A
